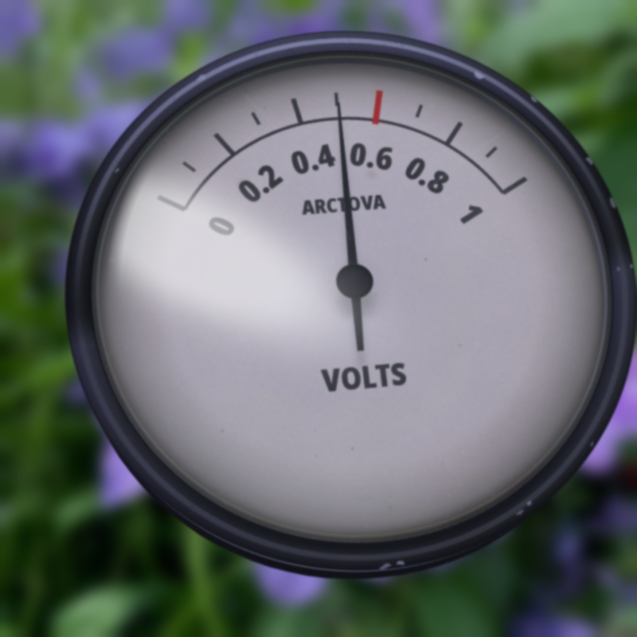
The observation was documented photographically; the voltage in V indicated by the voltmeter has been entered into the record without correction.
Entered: 0.5 V
